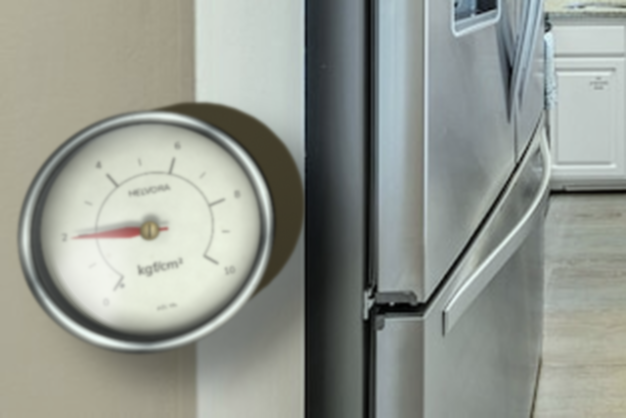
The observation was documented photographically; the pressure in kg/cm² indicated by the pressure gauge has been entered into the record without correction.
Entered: 2 kg/cm²
